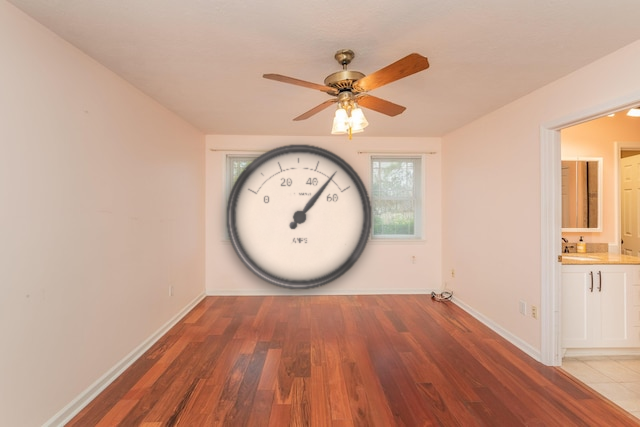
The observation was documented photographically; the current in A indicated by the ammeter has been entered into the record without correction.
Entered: 50 A
